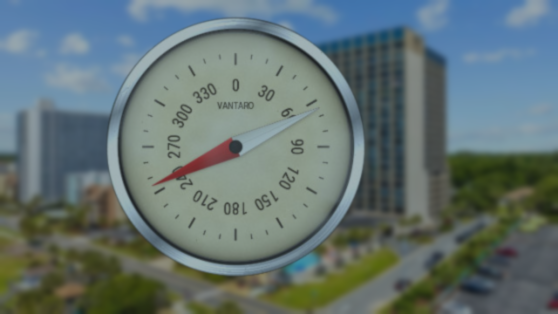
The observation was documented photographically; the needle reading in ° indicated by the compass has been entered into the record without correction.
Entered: 245 °
